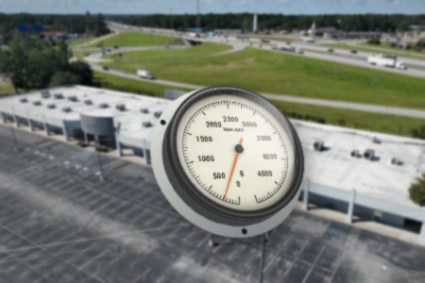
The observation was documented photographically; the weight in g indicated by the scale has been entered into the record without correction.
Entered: 250 g
